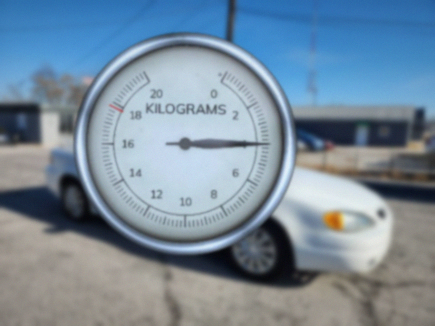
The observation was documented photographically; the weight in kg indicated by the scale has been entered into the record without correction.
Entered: 4 kg
